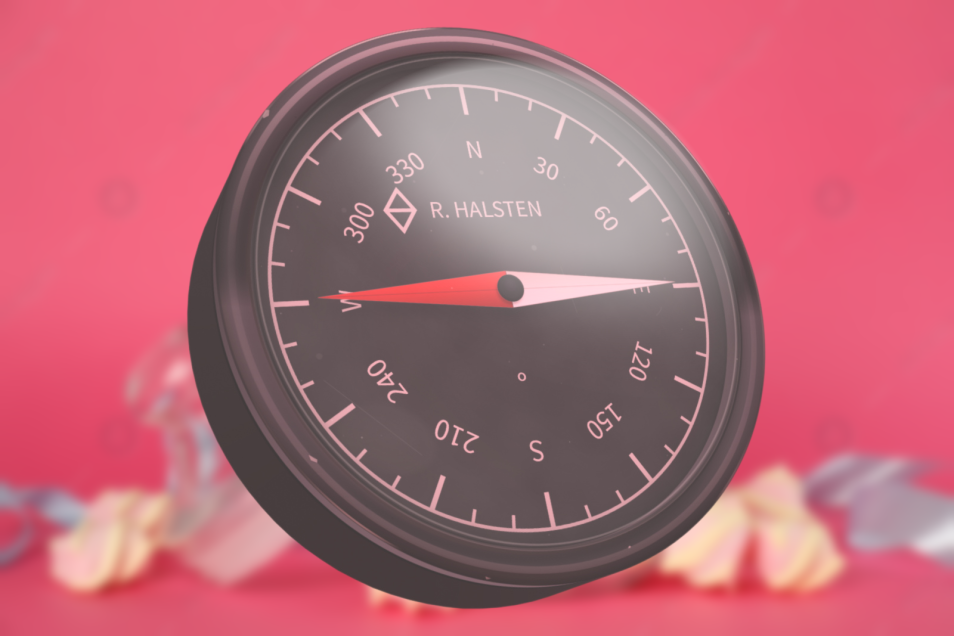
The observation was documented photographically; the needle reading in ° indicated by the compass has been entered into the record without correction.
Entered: 270 °
